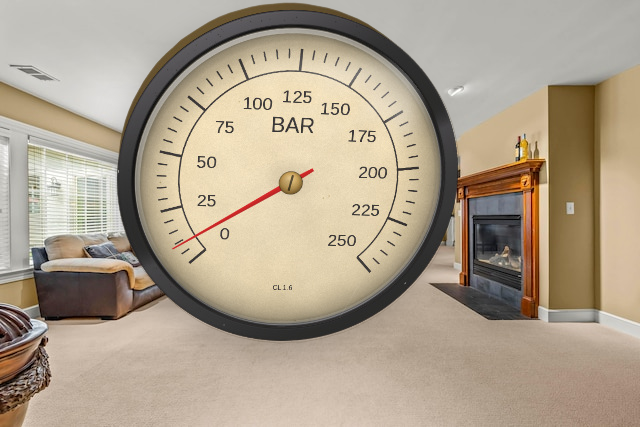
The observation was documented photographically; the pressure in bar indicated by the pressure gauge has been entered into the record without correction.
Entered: 10 bar
